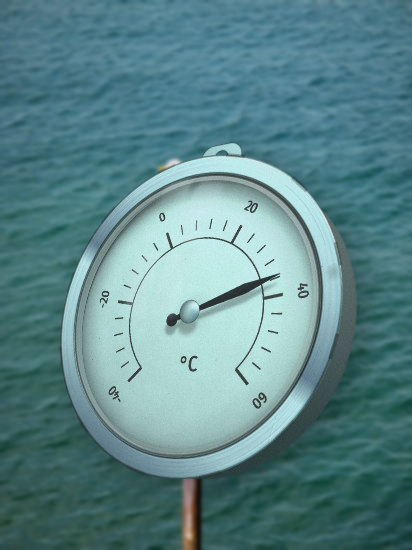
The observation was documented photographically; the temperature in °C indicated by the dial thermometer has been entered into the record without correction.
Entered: 36 °C
